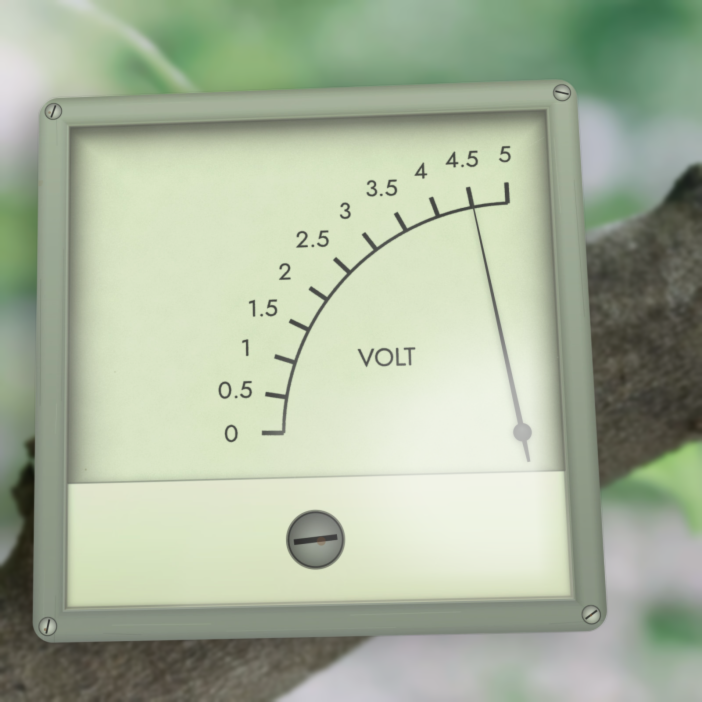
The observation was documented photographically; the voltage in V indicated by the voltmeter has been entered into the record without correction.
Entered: 4.5 V
